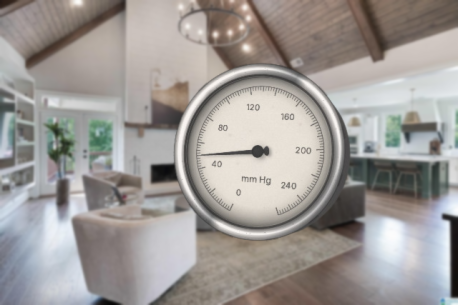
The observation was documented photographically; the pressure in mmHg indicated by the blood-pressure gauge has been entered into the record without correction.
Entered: 50 mmHg
